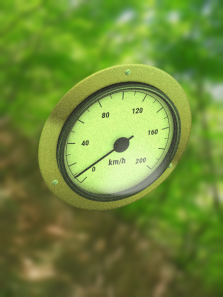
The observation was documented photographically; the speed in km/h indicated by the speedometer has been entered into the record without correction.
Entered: 10 km/h
